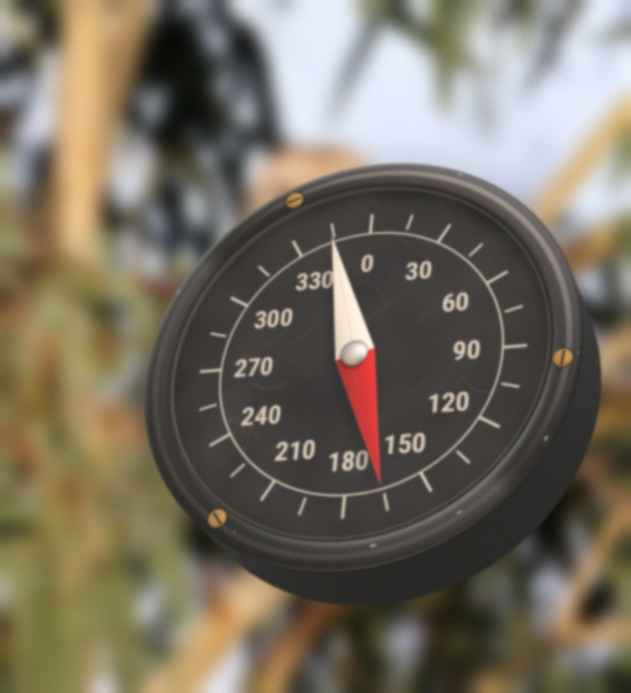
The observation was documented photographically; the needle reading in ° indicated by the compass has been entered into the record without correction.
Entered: 165 °
